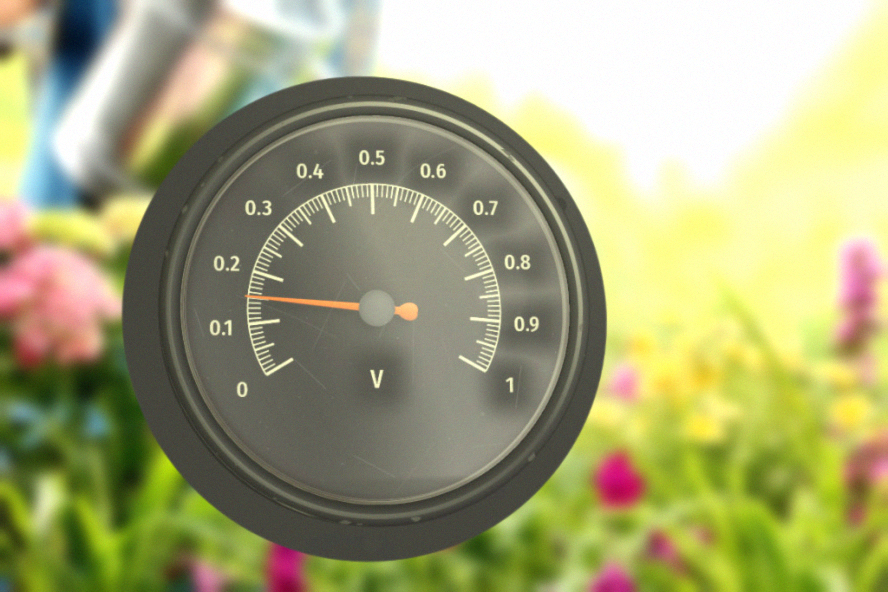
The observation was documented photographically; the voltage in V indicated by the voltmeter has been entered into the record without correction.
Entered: 0.15 V
